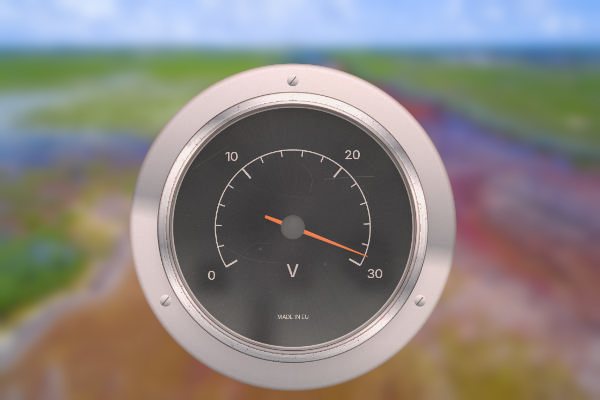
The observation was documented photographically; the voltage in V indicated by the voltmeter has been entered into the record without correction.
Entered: 29 V
